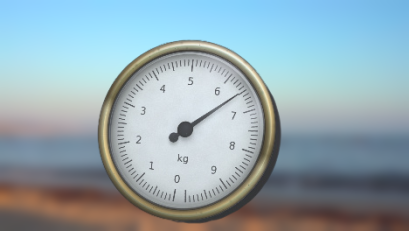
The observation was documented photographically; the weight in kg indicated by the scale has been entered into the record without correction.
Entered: 6.5 kg
